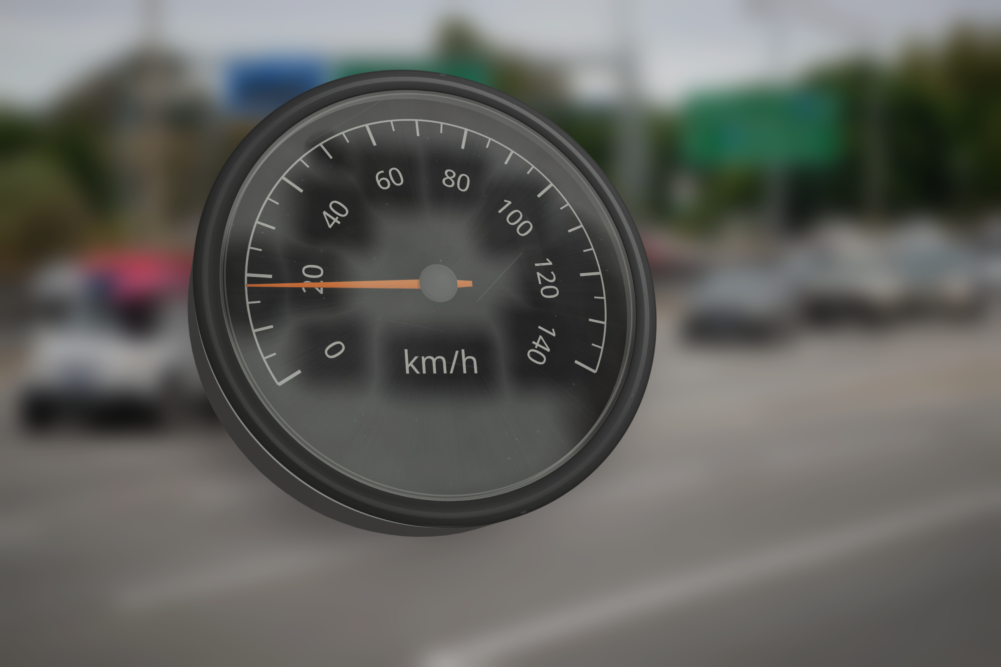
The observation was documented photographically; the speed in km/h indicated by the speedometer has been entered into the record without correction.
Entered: 17.5 km/h
